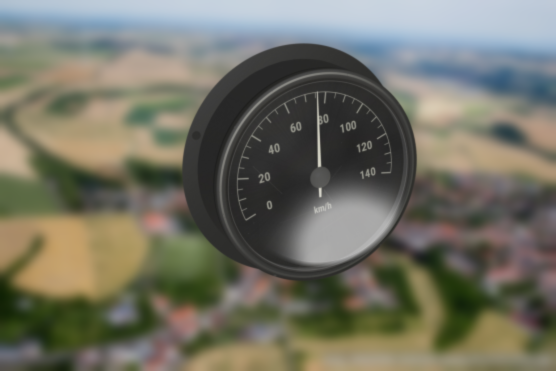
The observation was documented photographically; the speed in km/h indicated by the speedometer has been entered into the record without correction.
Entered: 75 km/h
